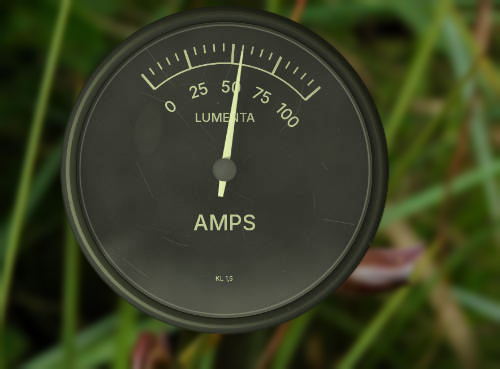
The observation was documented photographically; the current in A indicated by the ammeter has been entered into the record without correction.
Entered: 55 A
